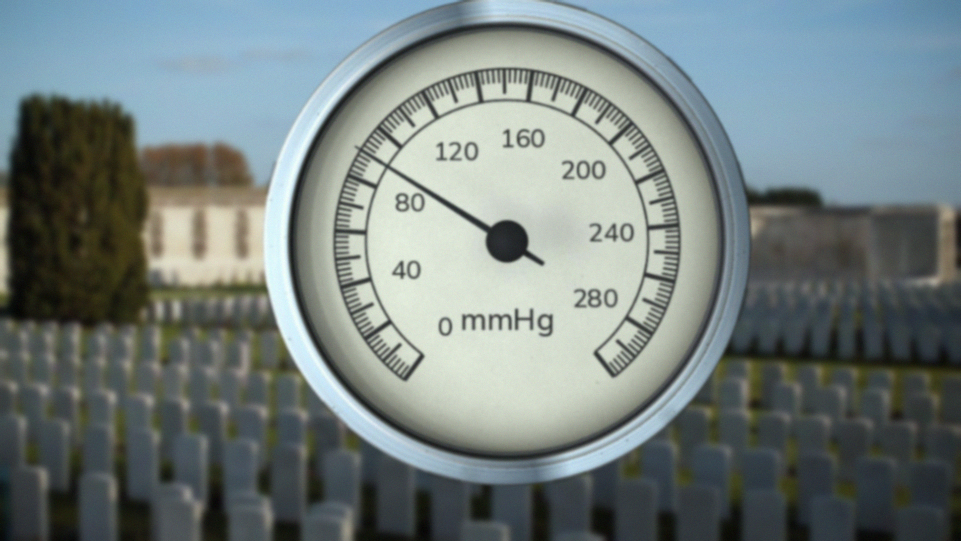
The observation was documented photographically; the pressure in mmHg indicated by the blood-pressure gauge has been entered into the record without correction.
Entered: 90 mmHg
